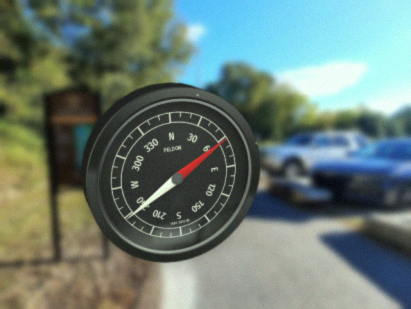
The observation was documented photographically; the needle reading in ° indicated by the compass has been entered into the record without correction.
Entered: 60 °
